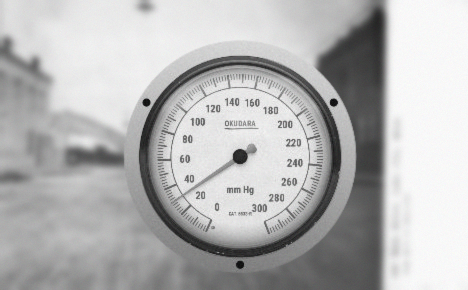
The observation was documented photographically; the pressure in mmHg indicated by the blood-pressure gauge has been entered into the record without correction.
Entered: 30 mmHg
